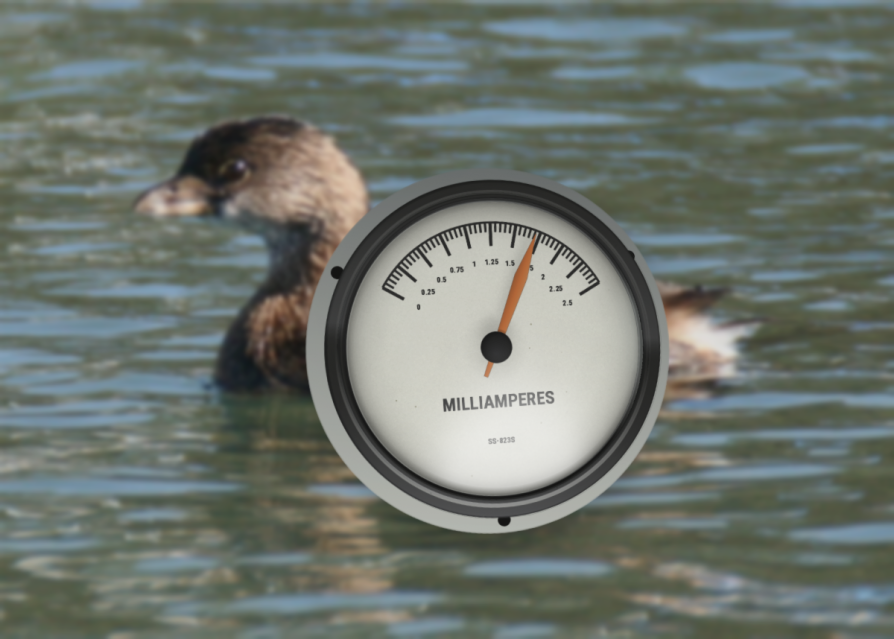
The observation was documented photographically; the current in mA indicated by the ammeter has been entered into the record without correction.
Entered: 1.7 mA
